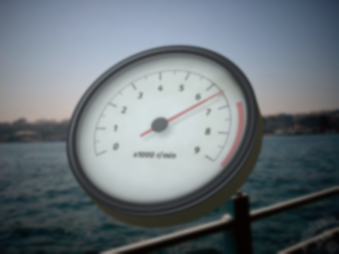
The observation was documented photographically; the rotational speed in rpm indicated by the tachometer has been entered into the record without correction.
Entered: 6500 rpm
